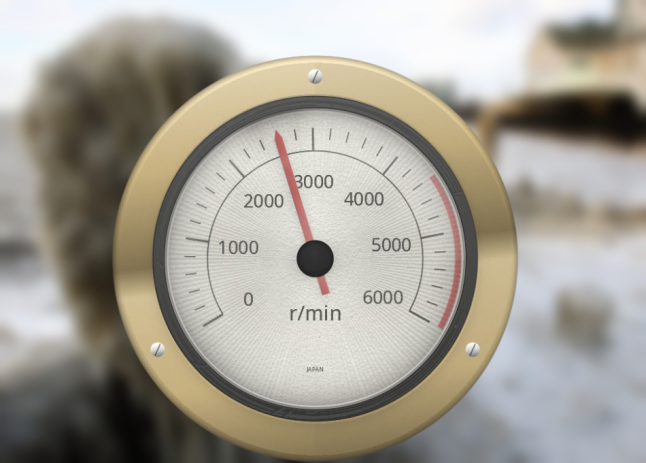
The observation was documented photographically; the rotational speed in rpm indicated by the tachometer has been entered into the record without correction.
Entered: 2600 rpm
